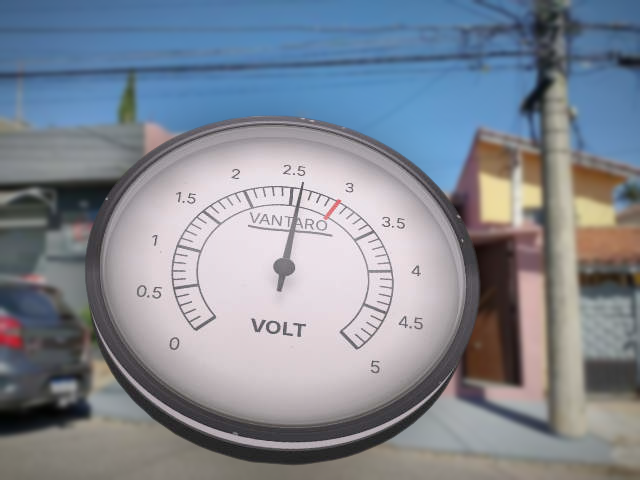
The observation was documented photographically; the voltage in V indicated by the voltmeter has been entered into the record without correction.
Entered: 2.6 V
